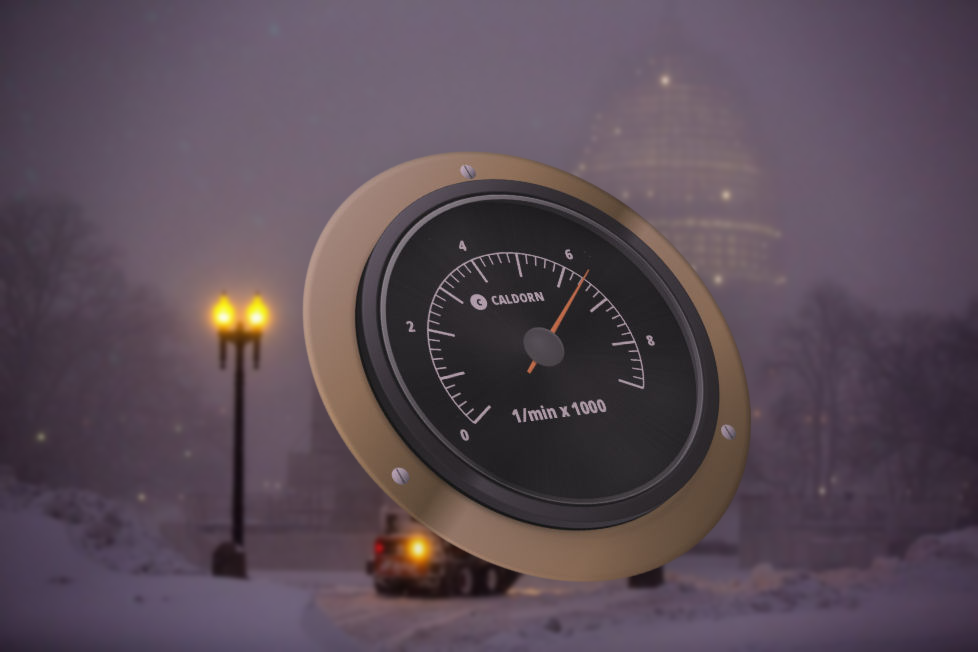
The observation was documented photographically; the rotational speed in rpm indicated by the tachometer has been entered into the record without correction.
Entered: 6400 rpm
